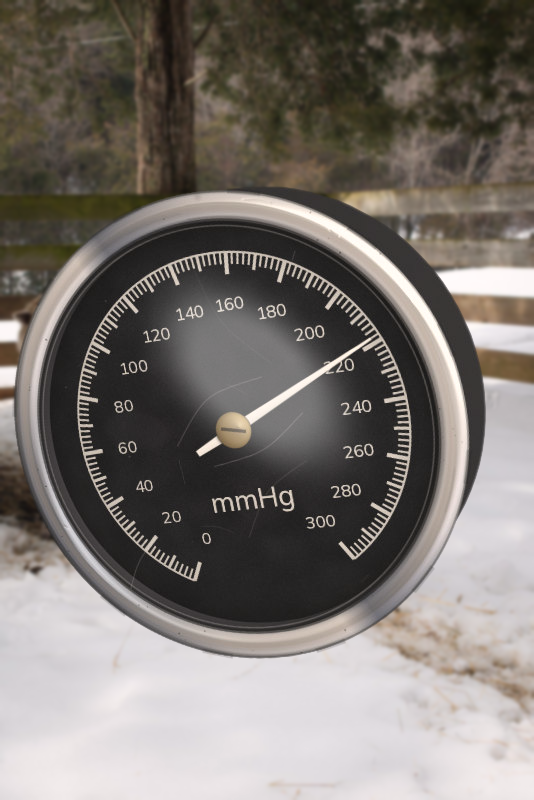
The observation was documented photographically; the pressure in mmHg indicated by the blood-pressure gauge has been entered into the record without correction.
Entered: 218 mmHg
